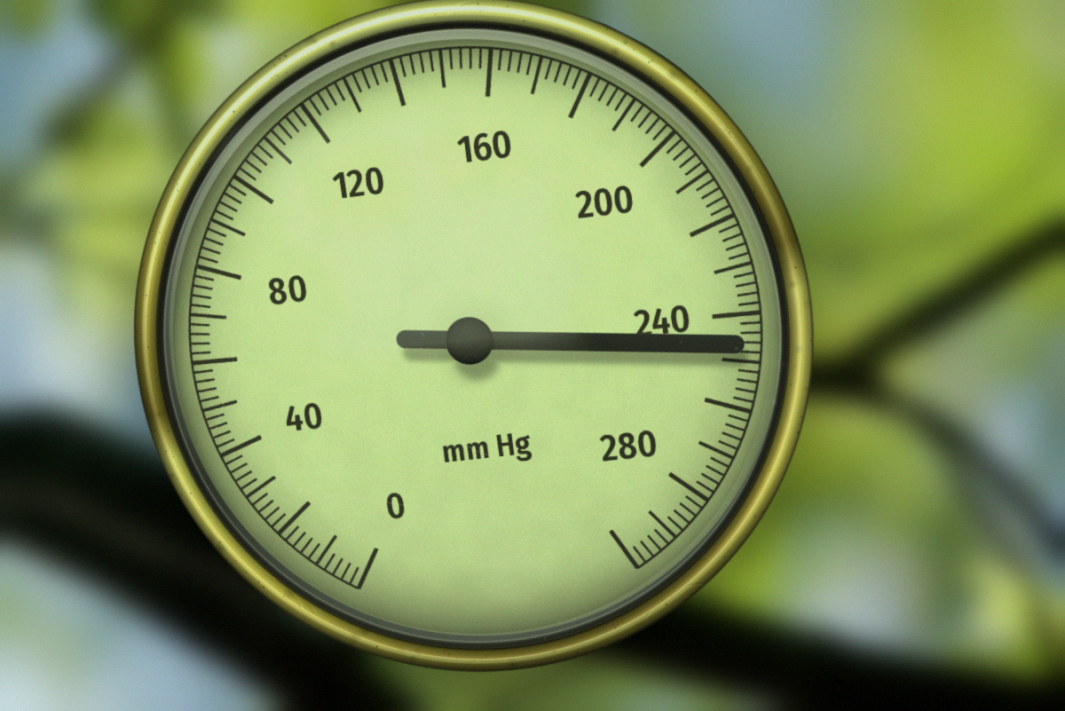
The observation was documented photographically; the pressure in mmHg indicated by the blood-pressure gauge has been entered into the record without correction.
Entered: 246 mmHg
